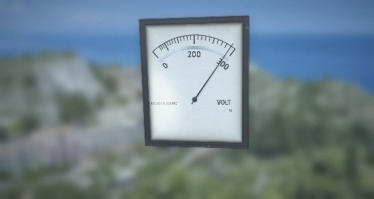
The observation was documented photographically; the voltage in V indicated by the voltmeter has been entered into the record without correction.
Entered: 290 V
